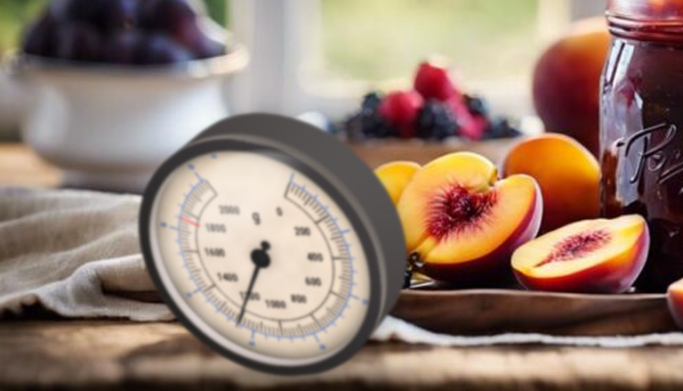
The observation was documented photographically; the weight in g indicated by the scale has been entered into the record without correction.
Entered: 1200 g
